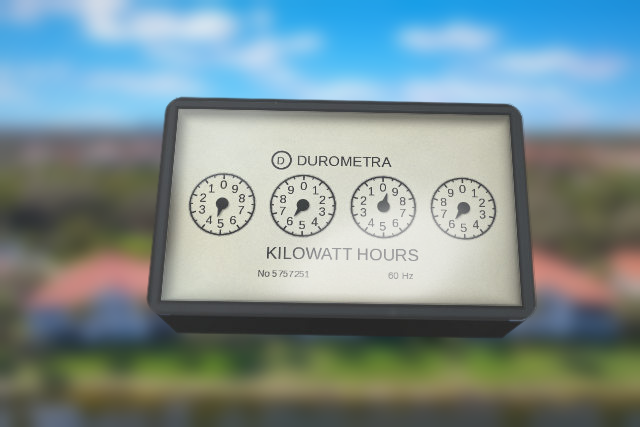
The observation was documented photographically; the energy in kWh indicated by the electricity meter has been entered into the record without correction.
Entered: 4596 kWh
